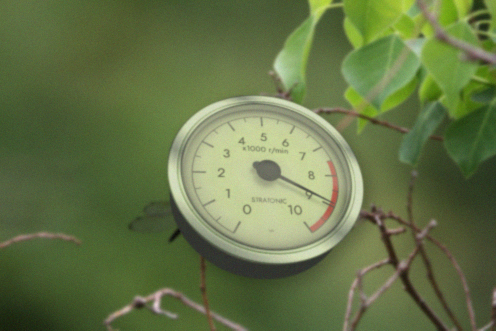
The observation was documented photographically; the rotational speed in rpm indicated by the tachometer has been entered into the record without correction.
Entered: 9000 rpm
